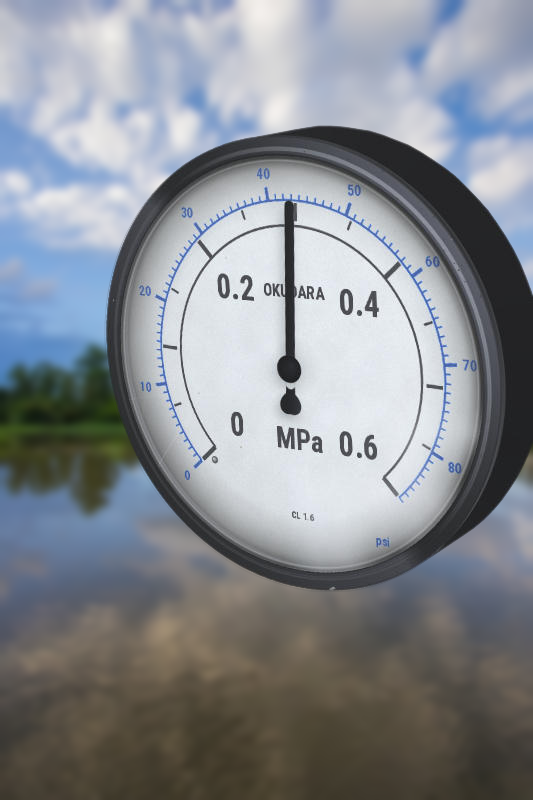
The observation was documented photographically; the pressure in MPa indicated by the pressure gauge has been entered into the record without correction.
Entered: 0.3 MPa
